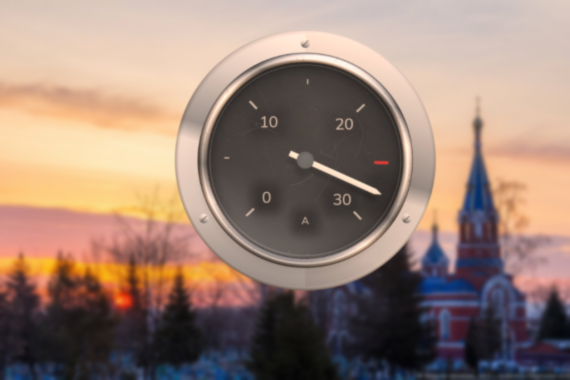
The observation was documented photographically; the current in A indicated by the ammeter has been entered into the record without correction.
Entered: 27.5 A
